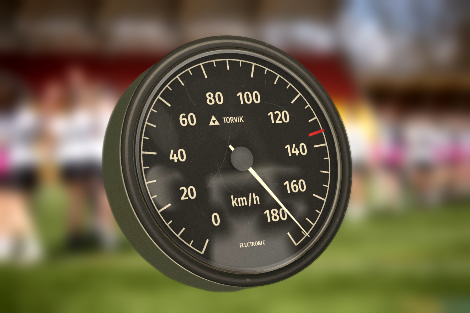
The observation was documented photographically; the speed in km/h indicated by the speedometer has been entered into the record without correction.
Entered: 175 km/h
